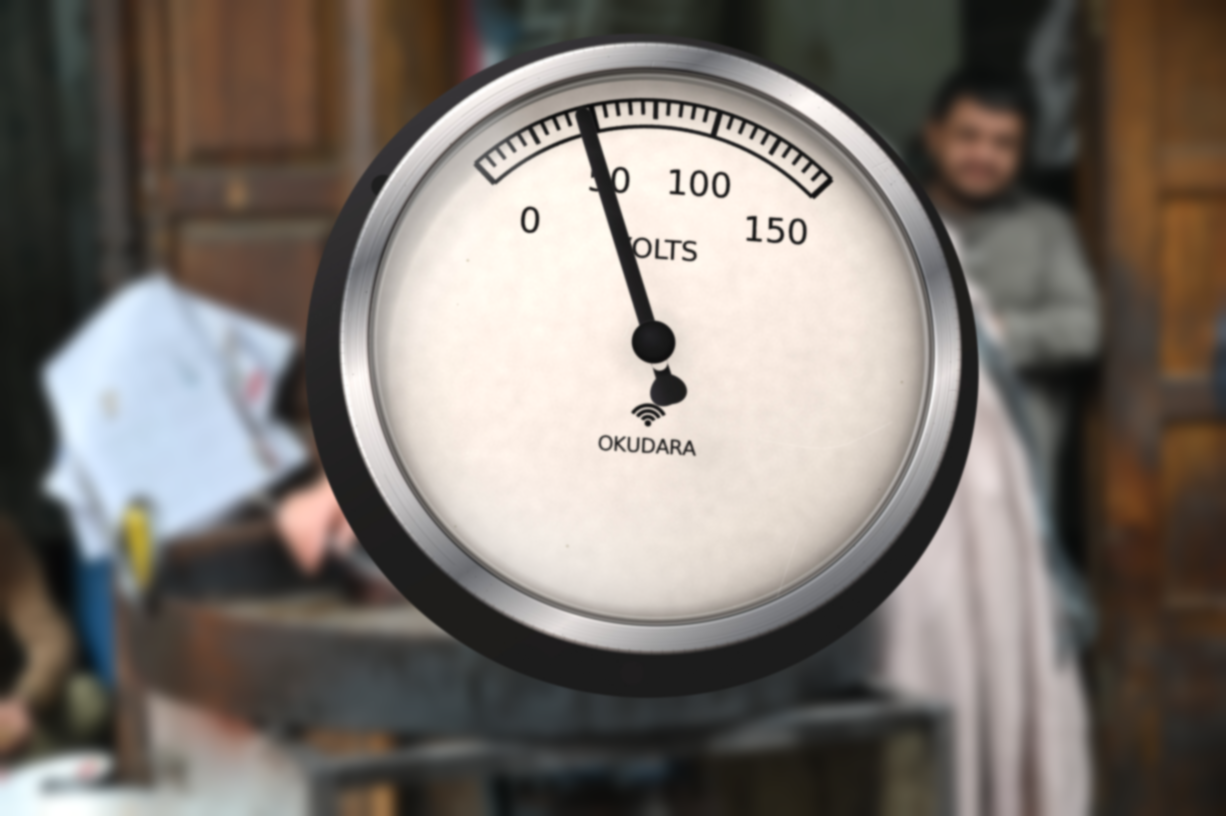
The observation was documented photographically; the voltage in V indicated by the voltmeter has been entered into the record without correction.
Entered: 45 V
